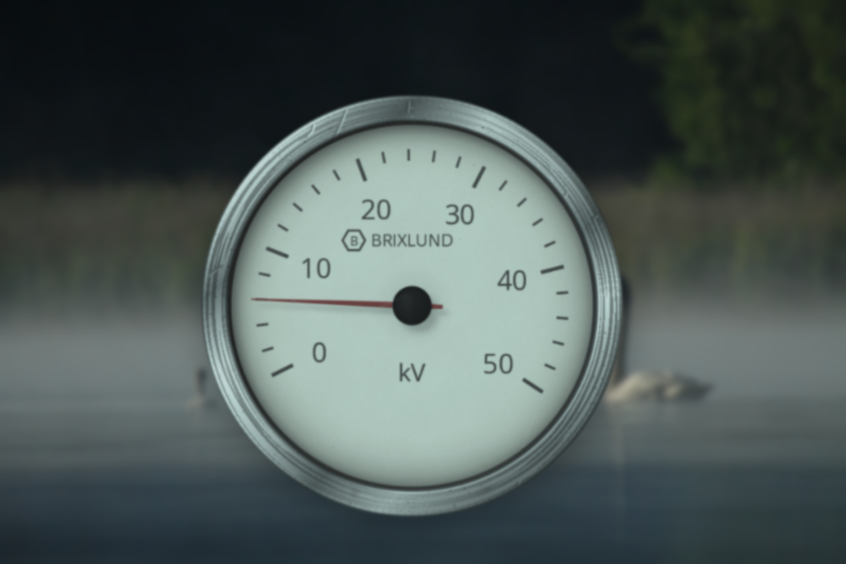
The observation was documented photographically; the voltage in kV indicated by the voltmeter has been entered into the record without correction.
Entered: 6 kV
